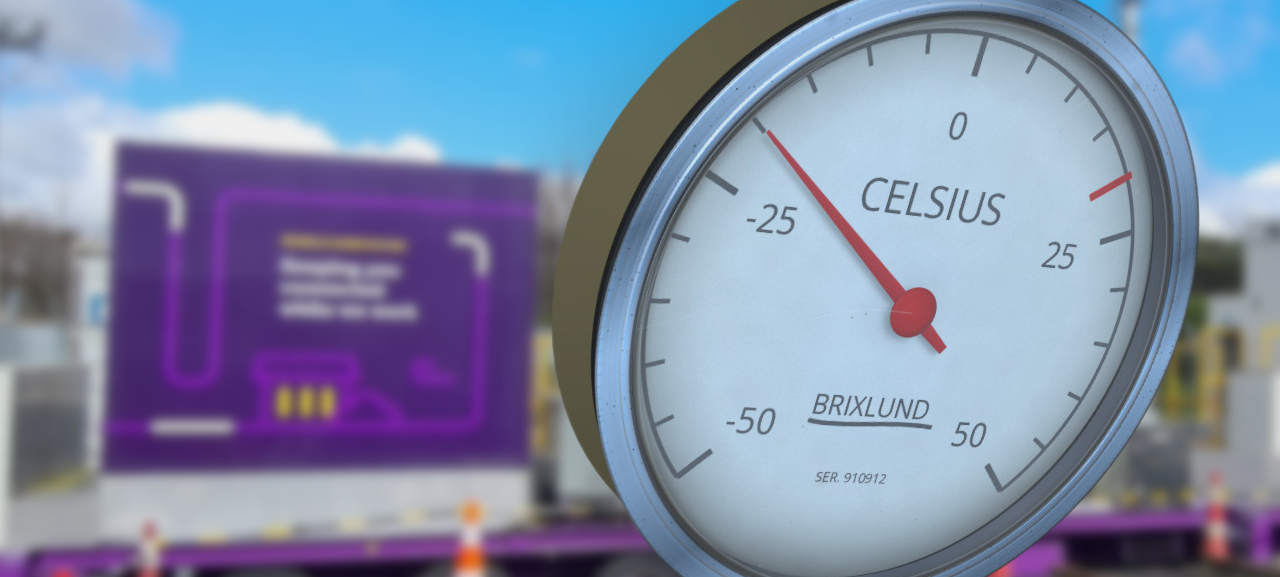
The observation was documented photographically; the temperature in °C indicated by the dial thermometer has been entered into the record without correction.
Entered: -20 °C
